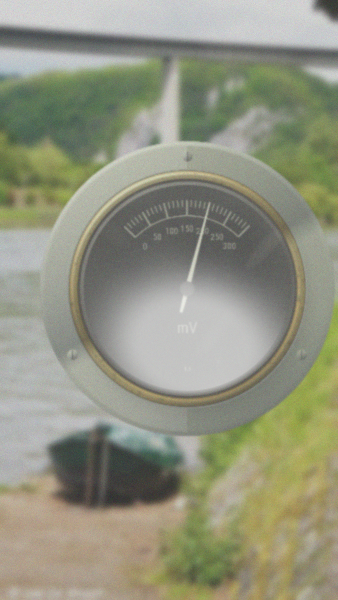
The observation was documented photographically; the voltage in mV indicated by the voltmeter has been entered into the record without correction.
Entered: 200 mV
